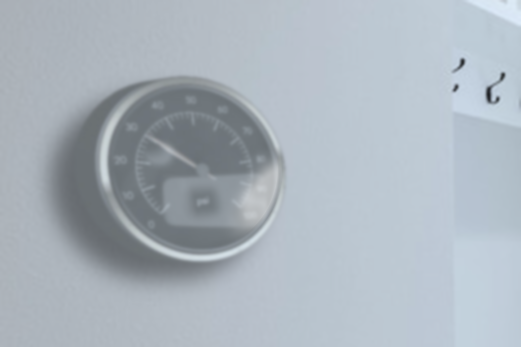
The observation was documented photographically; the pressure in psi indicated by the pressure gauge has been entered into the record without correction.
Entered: 30 psi
